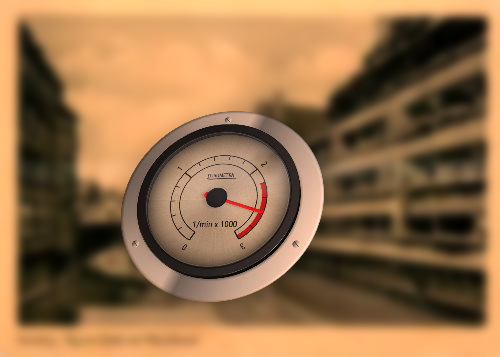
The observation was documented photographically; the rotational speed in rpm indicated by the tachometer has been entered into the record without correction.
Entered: 2600 rpm
